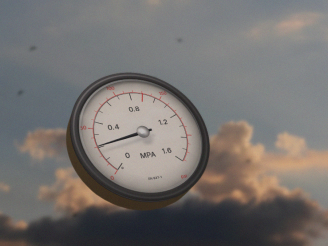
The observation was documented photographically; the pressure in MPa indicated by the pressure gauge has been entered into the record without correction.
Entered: 0.2 MPa
